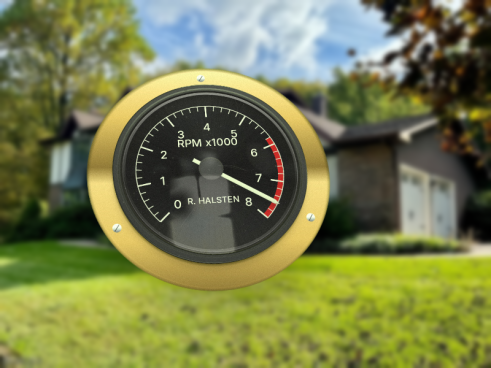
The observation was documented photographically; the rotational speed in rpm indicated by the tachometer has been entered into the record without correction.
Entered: 7600 rpm
